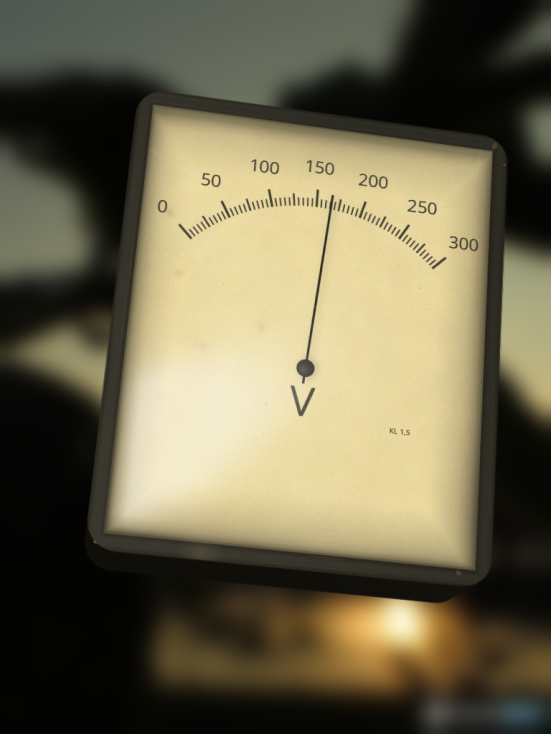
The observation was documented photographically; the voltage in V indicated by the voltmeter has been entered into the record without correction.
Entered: 165 V
